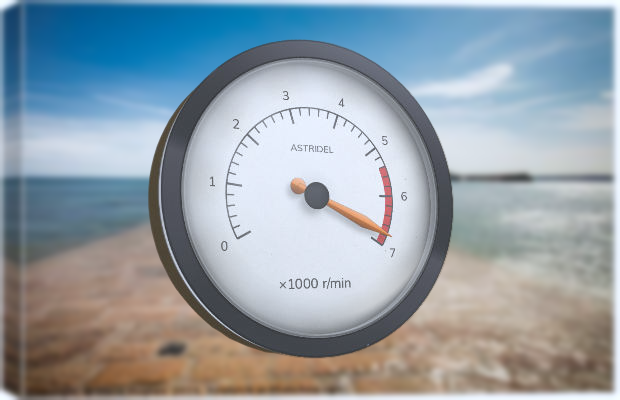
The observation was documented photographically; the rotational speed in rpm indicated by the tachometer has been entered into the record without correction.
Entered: 6800 rpm
